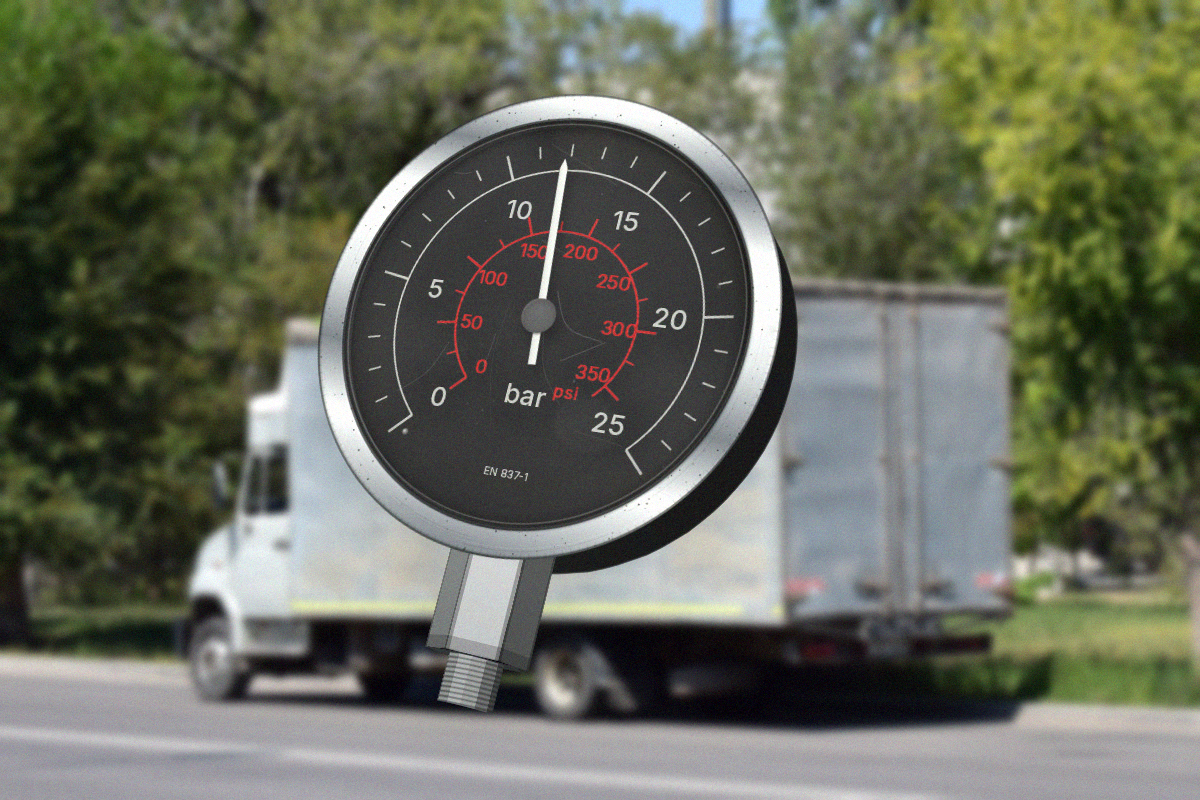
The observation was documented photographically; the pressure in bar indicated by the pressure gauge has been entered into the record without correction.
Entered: 12 bar
